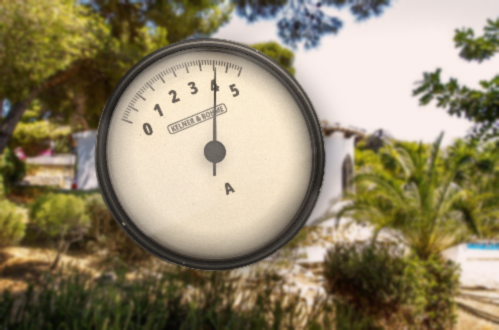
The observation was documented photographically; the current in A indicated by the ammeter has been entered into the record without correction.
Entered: 4 A
